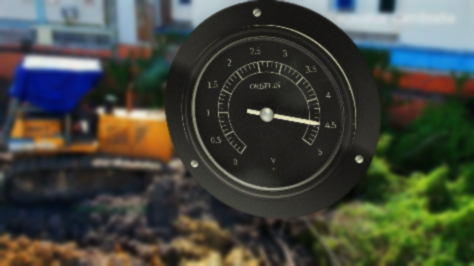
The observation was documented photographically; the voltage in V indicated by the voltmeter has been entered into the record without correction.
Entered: 4.5 V
